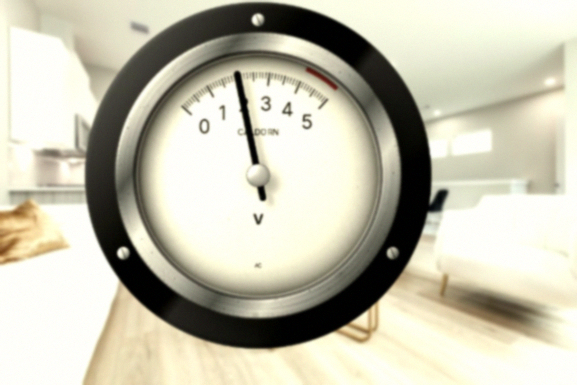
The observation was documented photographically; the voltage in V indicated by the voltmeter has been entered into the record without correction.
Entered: 2 V
